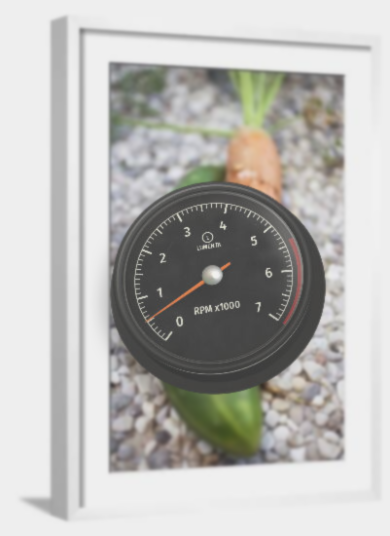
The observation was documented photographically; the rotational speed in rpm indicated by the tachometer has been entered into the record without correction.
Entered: 500 rpm
